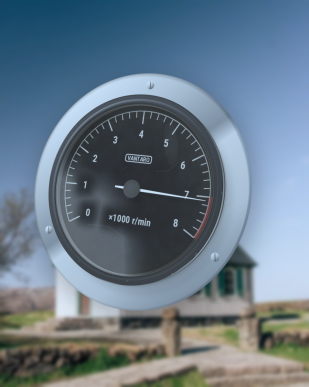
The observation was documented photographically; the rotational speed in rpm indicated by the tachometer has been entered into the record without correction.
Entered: 7100 rpm
